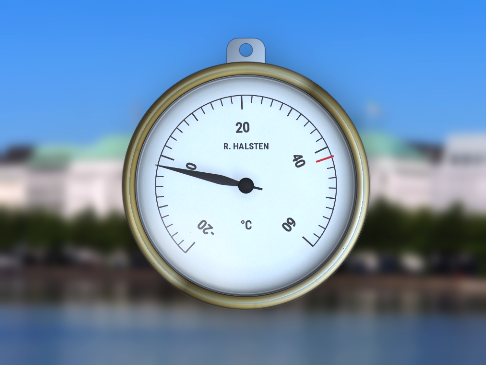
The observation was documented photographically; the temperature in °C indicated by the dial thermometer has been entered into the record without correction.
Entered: -2 °C
